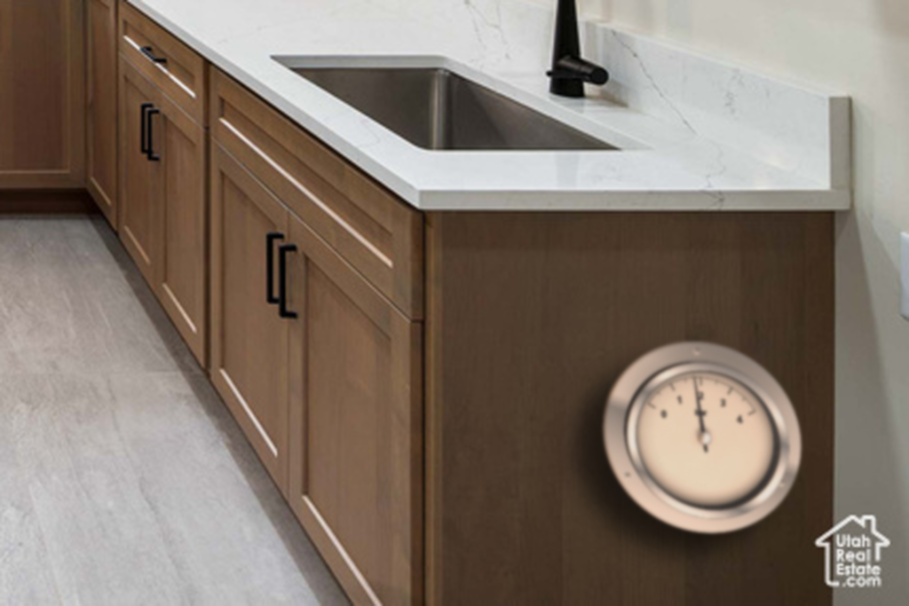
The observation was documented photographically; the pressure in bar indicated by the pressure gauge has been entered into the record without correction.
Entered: 1.75 bar
